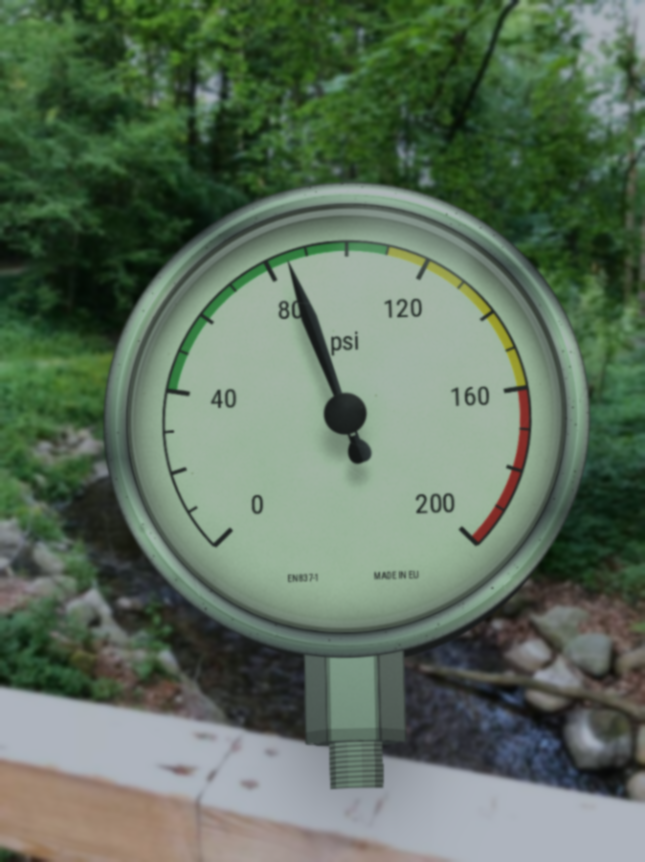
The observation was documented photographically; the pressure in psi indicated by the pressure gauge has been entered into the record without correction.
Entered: 85 psi
